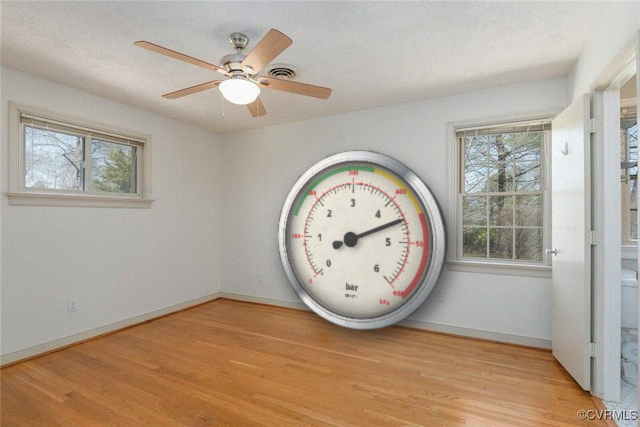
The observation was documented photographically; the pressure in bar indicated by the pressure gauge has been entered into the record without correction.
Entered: 4.5 bar
